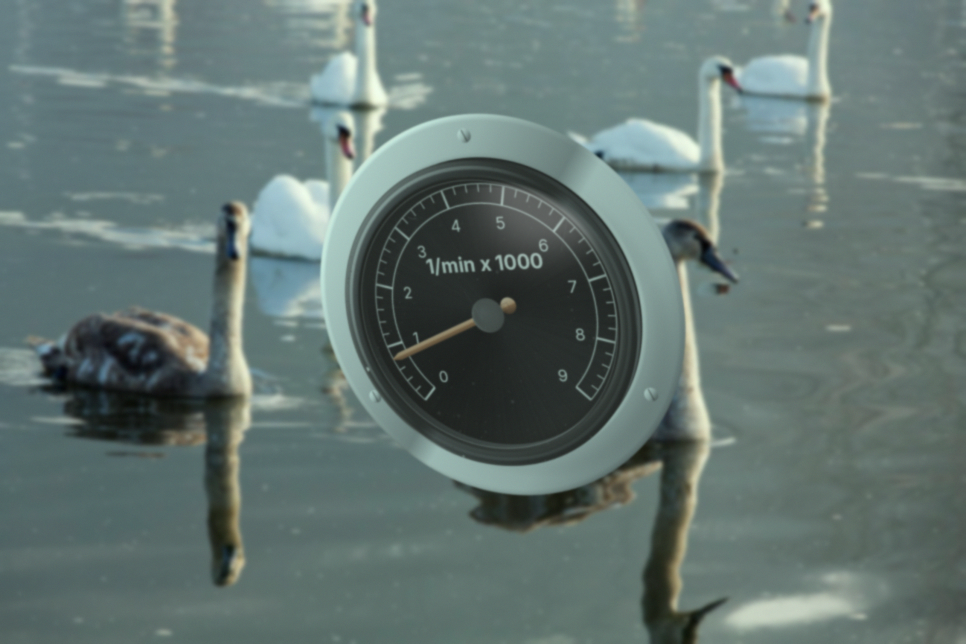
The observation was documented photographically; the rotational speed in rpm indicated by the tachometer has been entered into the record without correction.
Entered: 800 rpm
